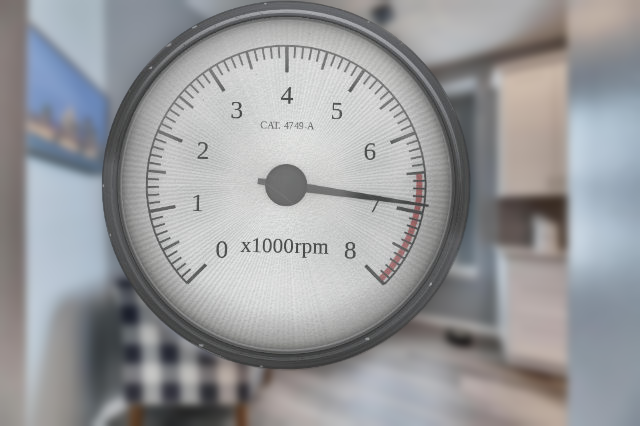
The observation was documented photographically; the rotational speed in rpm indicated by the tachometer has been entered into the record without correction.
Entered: 6900 rpm
